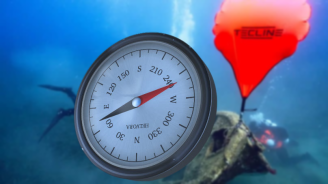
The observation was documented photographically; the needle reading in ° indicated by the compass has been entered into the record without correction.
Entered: 250 °
